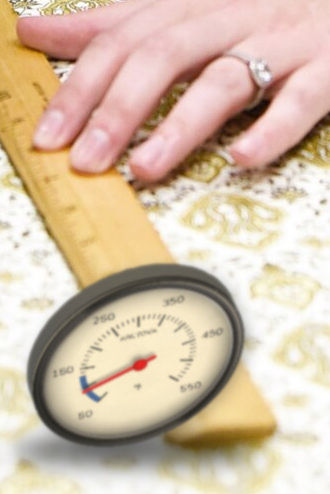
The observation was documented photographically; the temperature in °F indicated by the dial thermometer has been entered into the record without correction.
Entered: 100 °F
